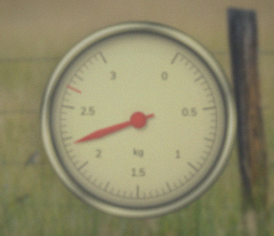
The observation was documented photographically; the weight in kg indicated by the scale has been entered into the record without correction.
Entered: 2.2 kg
